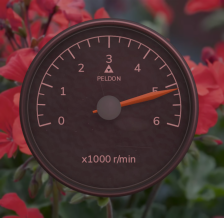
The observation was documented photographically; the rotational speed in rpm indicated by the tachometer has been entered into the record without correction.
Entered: 5125 rpm
